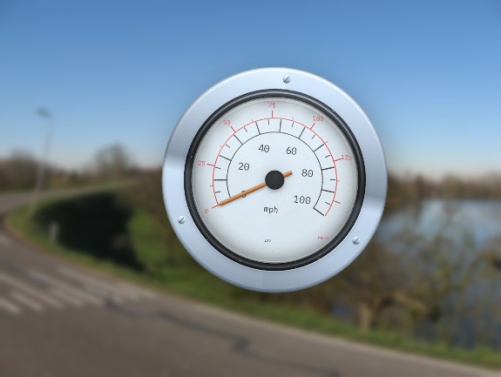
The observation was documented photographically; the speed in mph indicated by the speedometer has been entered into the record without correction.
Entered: 0 mph
